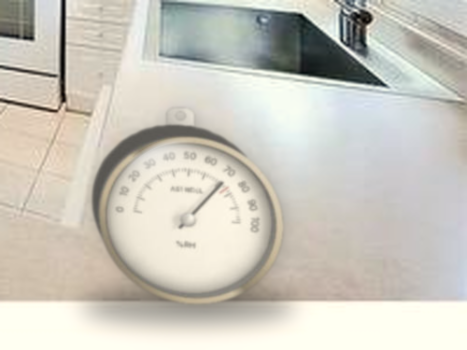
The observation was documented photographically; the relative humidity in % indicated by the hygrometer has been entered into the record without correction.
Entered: 70 %
